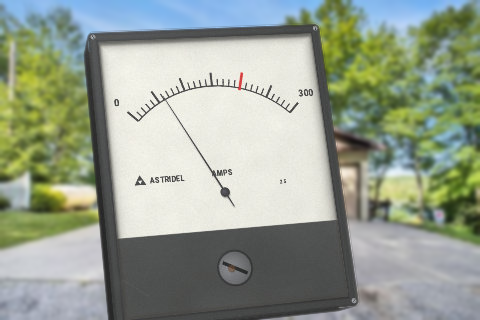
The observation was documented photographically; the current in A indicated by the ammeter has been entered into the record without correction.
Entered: 60 A
